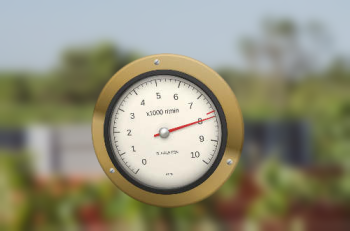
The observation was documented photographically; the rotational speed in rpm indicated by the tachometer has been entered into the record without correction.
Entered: 8000 rpm
